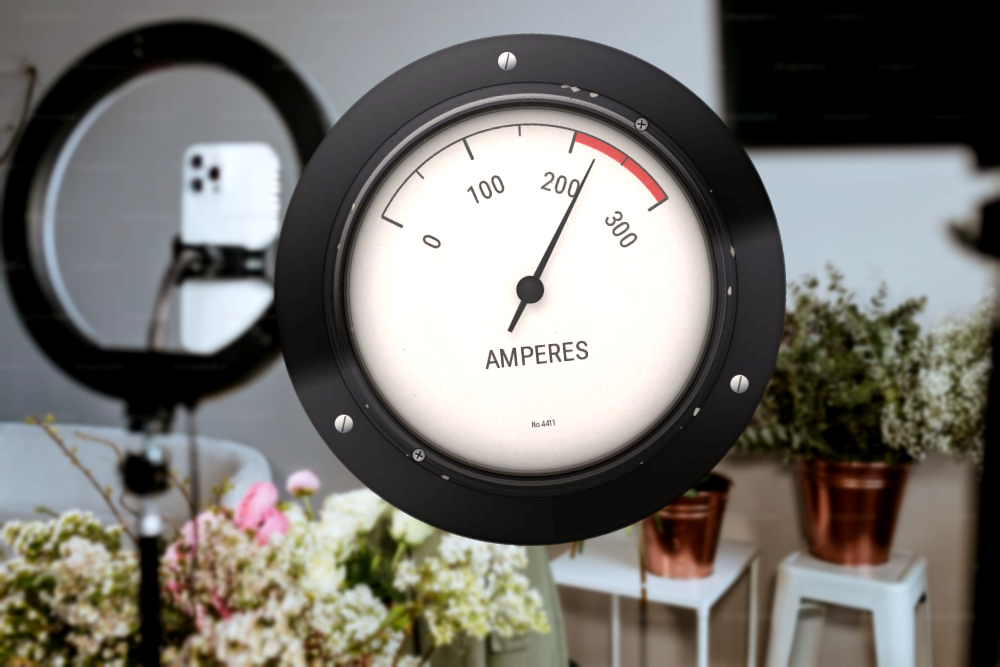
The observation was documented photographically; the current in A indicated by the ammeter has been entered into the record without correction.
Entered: 225 A
